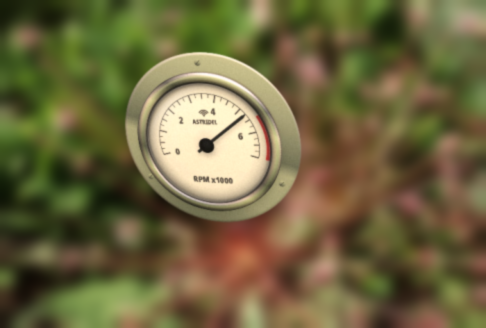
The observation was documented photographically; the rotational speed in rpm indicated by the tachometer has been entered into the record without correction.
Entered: 5250 rpm
